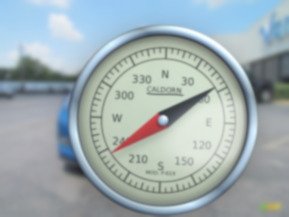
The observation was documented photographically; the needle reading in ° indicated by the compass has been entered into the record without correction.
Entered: 235 °
